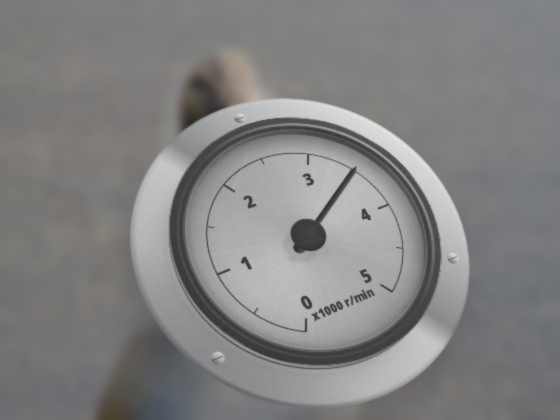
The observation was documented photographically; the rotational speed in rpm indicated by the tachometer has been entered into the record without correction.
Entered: 3500 rpm
